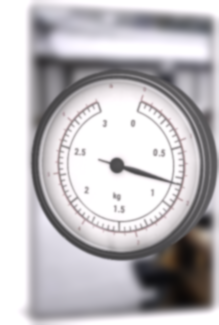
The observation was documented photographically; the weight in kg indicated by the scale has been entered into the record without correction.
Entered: 0.8 kg
